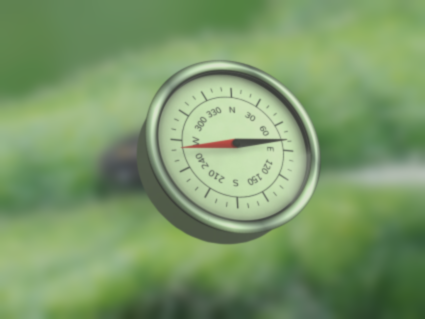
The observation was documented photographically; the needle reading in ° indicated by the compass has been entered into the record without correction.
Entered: 260 °
